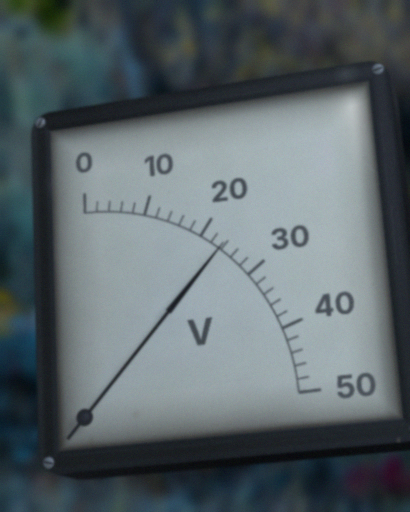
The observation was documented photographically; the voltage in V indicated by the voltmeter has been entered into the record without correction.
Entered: 24 V
